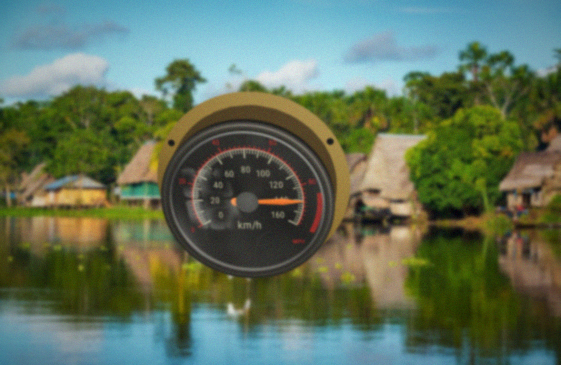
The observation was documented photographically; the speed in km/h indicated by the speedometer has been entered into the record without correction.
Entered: 140 km/h
